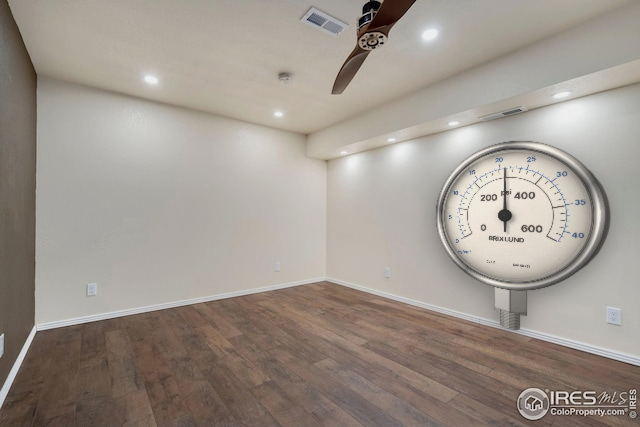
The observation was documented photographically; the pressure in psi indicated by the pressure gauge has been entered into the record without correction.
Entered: 300 psi
